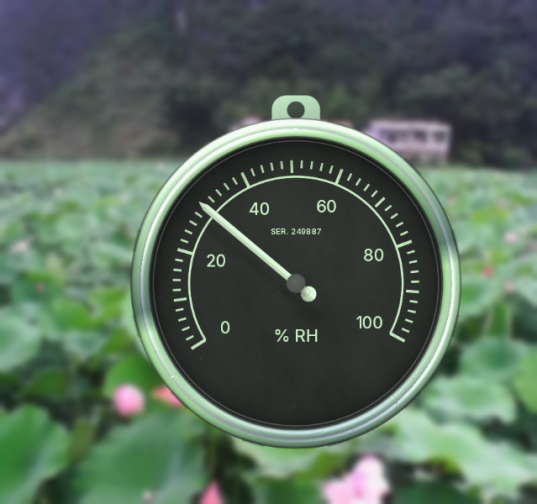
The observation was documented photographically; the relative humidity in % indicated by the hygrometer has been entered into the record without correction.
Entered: 30 %
